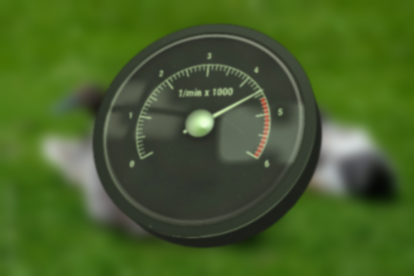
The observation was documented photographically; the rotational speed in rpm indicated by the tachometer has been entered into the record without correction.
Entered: 4500 rpm
